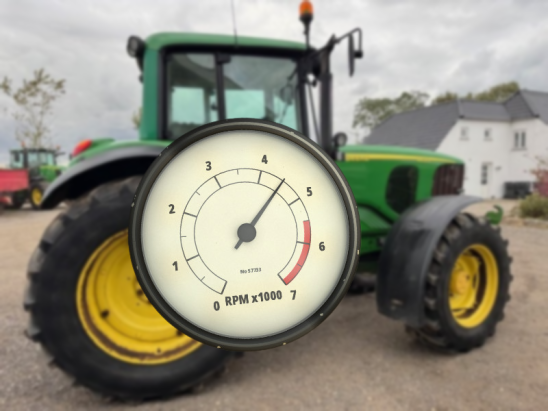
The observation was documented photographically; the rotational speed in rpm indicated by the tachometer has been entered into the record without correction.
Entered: 4500 rpm
